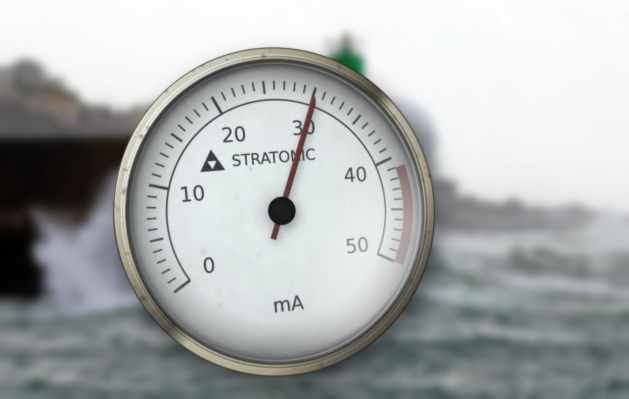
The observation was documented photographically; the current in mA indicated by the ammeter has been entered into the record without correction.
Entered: 30 mA
